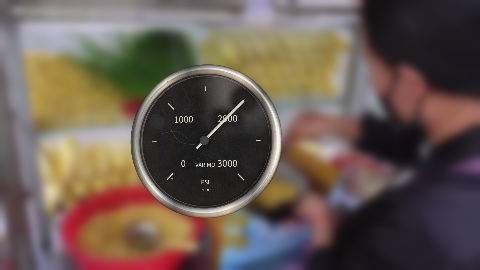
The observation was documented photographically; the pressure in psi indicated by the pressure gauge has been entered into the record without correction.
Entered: 2000 psi
